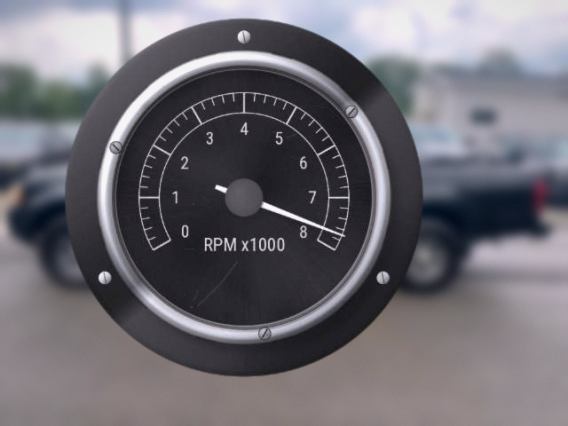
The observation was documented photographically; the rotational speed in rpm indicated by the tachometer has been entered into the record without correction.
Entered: 7700 rpm
